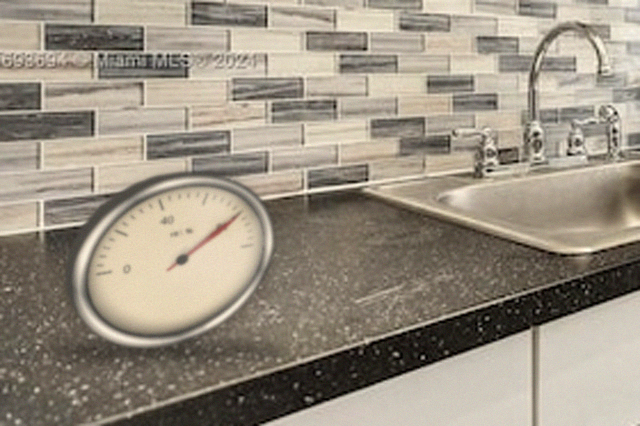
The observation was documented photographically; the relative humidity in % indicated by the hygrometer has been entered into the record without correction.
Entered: 80 %
